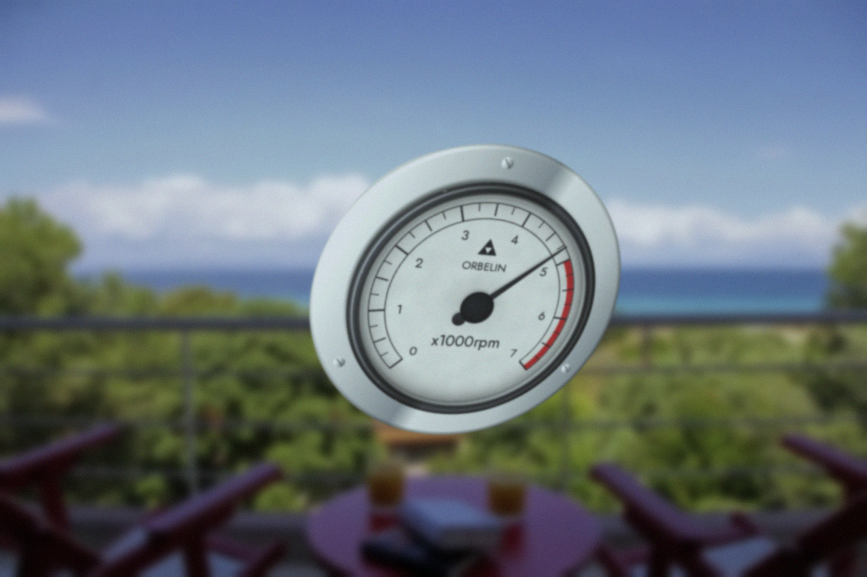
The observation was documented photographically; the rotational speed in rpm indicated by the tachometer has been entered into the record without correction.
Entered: 4750 rpm
